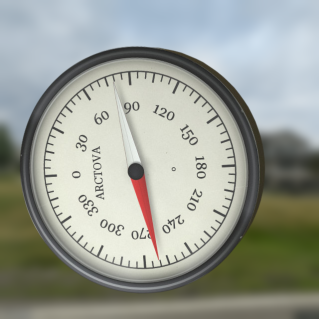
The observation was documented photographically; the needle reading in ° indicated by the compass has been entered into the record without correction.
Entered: 260 °
